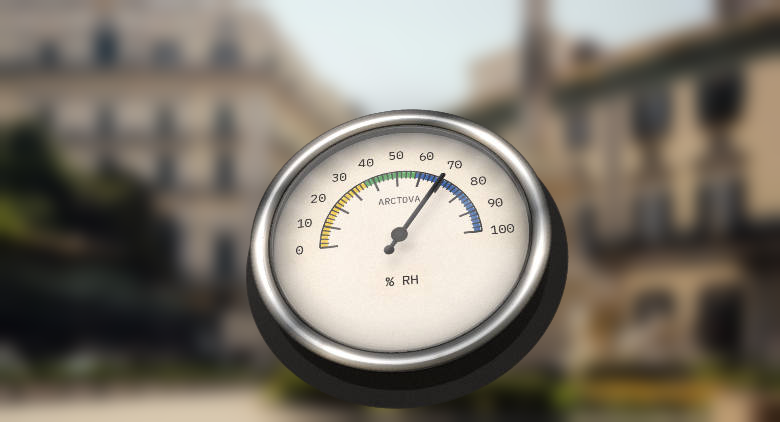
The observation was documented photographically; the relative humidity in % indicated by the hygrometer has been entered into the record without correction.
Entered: 70 %
